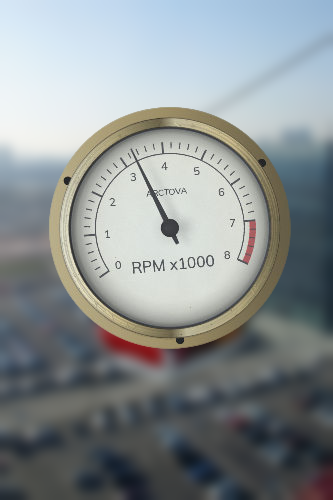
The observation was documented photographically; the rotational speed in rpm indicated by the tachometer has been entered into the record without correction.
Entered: 3300 rpm
